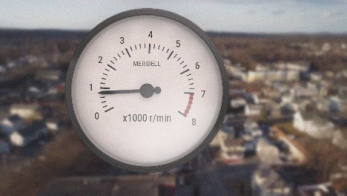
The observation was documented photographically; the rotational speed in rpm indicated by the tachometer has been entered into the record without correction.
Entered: 800 rpm
